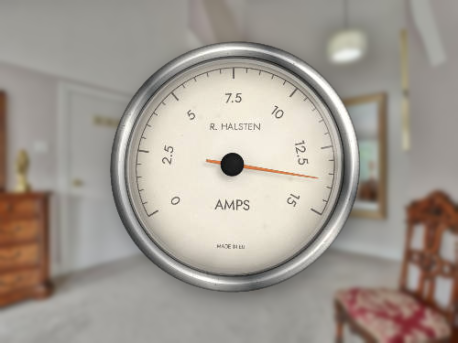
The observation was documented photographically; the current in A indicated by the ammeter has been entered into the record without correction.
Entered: 13.75 A
